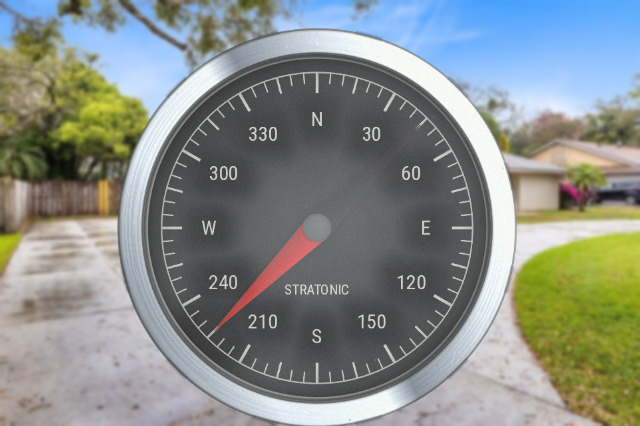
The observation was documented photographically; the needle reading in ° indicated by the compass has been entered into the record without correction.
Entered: 225 °
